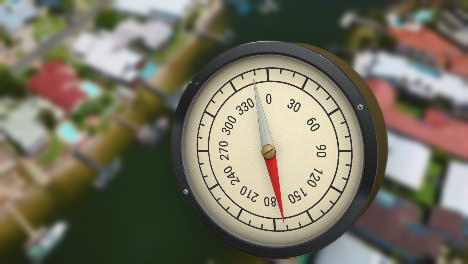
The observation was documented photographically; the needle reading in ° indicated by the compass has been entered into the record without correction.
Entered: 170 °
